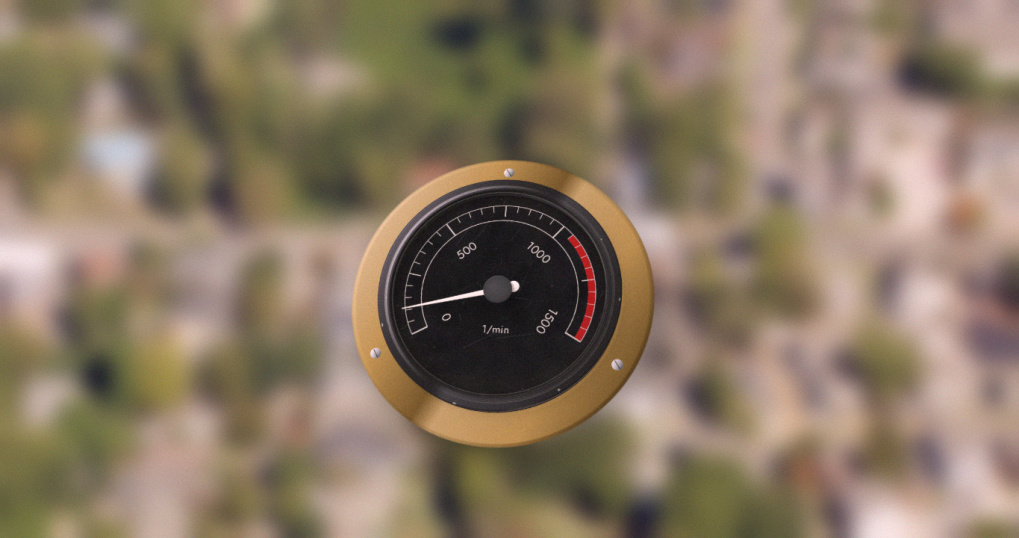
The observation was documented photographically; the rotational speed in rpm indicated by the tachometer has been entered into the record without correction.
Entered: 100 rpm
